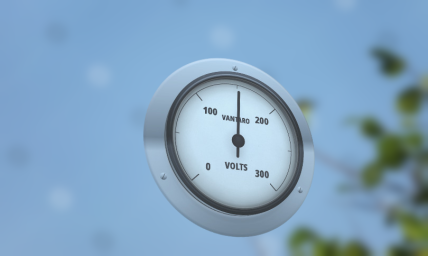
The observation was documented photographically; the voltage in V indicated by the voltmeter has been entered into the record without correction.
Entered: 150 V
